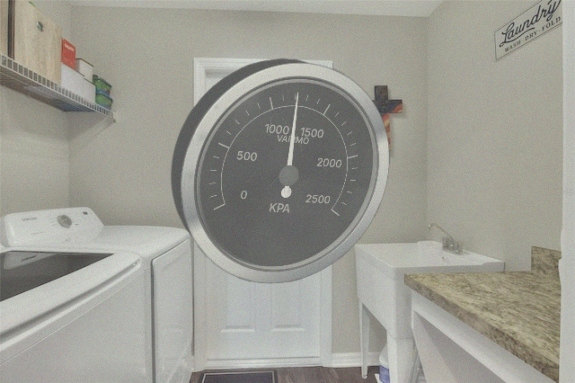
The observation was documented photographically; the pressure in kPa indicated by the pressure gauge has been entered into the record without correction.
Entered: 1200 kPa
